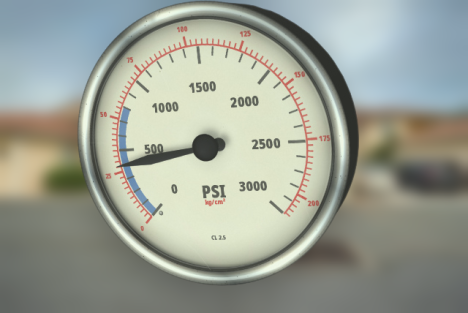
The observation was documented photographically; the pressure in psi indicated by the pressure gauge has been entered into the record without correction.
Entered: 400 psi
